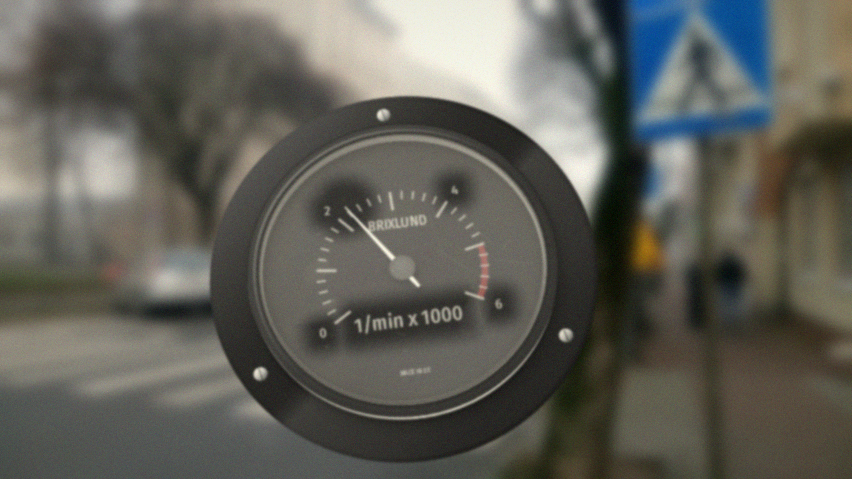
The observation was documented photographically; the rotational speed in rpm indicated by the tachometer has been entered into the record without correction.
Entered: 2200 rpm
